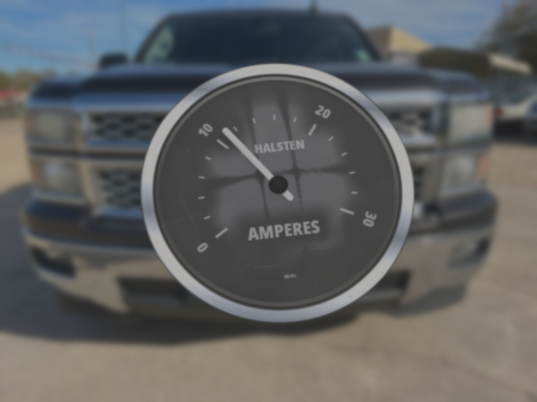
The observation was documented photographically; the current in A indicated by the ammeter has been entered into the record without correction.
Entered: 11 A
